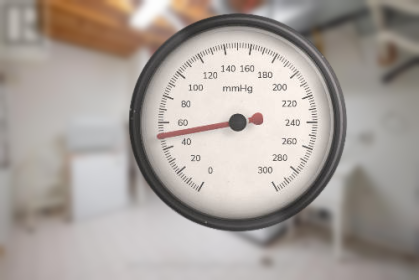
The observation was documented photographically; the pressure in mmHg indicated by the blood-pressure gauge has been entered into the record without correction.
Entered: 50 mmHg
